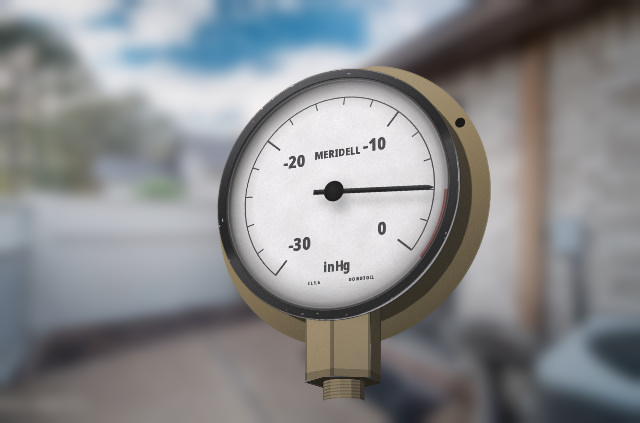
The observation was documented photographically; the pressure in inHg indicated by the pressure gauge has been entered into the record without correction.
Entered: -4 inHg
